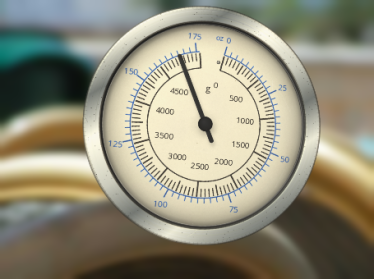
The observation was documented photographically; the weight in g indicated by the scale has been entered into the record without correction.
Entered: 4750 g
